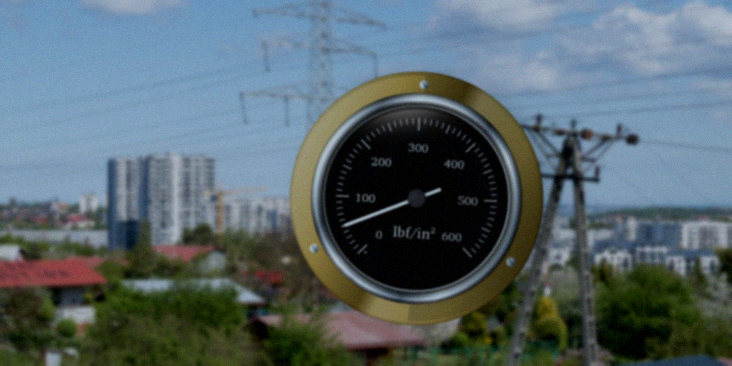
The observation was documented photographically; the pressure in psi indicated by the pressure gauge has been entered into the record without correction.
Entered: 50 psi
